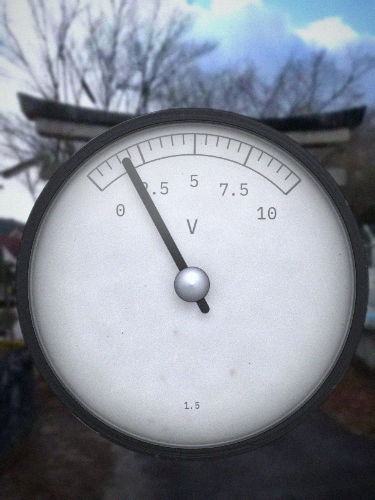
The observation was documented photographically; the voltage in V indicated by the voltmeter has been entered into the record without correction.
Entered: 1.75 V
